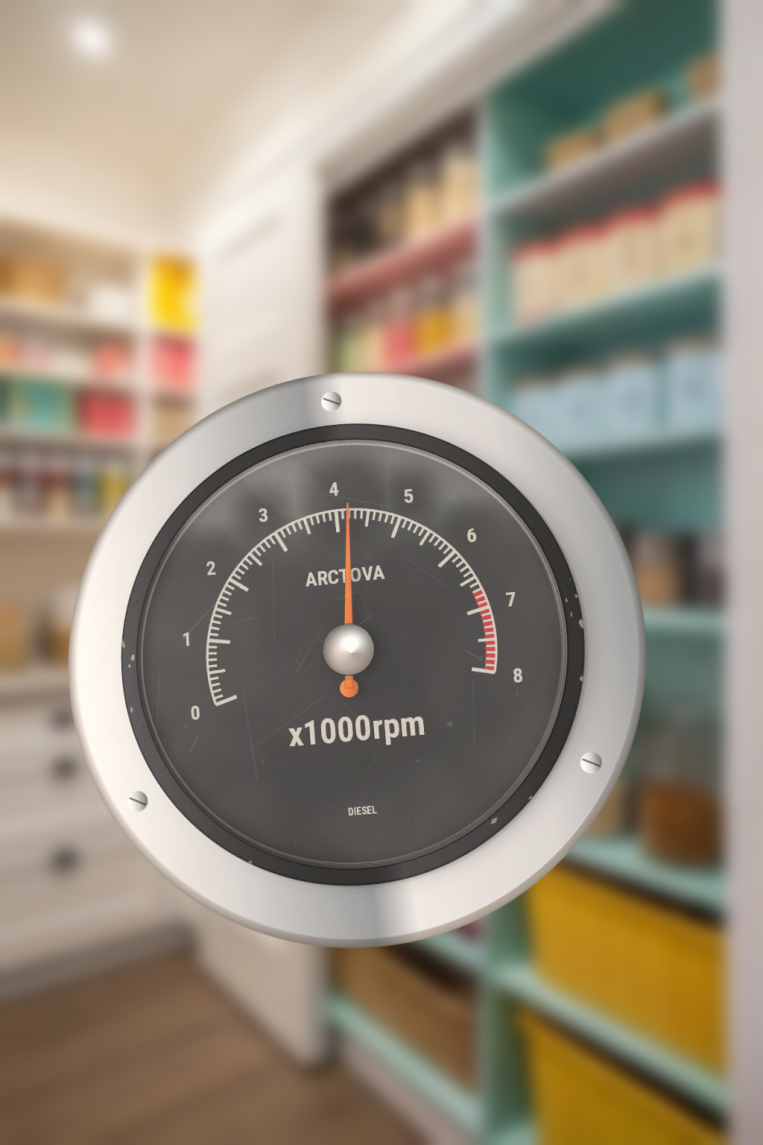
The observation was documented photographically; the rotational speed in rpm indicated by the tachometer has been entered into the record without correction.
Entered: 4200 rpm
